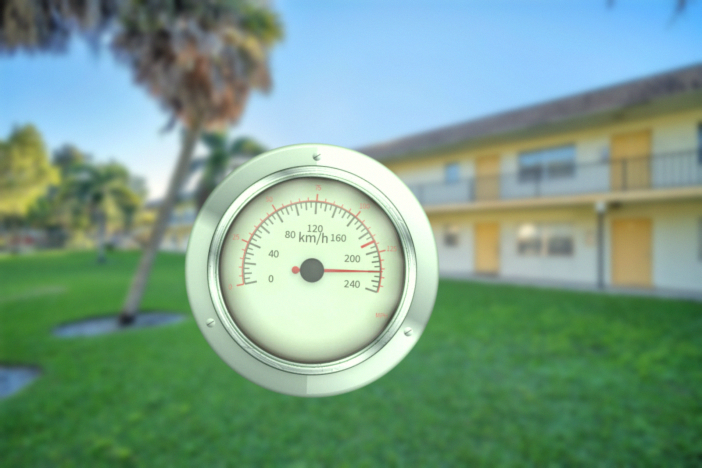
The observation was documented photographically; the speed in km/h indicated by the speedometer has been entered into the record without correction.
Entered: 220 km/h
